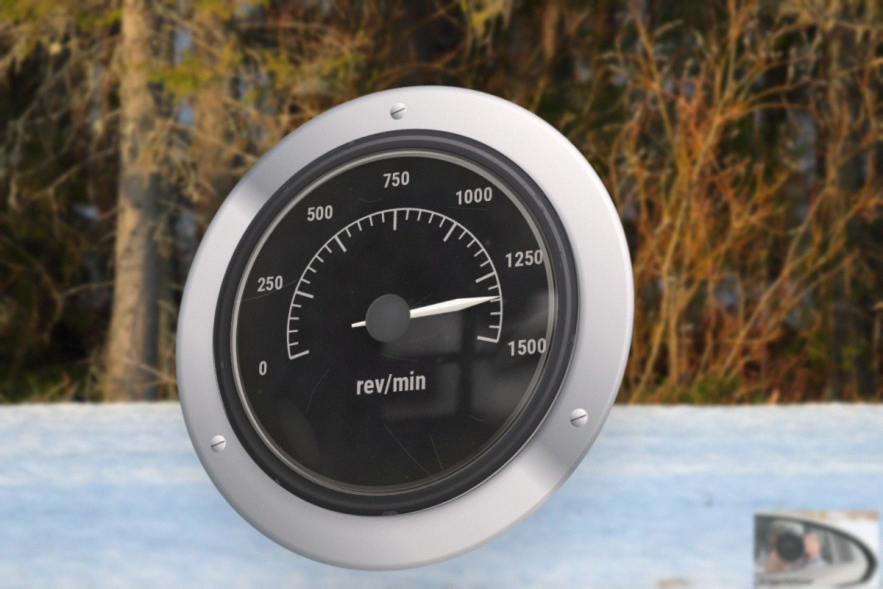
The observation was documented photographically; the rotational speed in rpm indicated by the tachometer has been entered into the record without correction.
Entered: 1350 rpm
